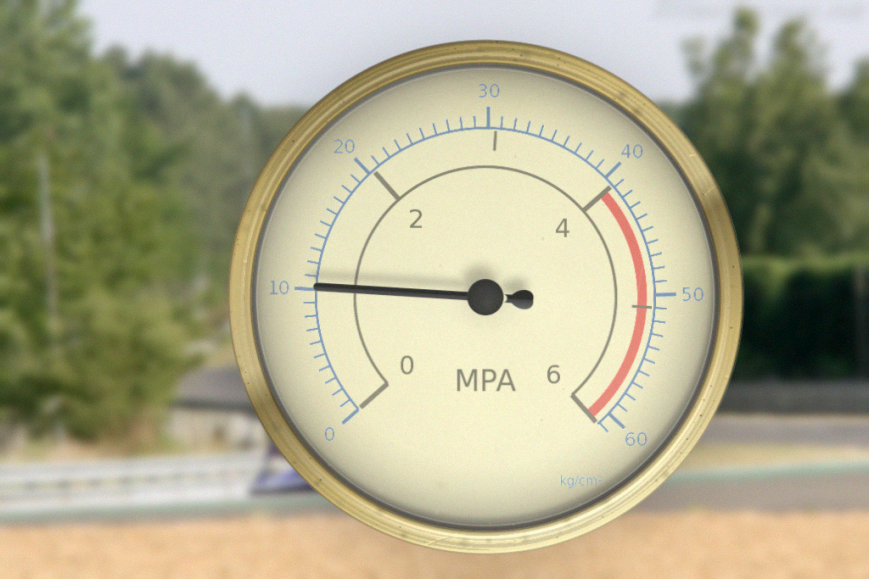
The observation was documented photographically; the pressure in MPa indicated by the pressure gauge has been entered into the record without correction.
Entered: 1 MPa
